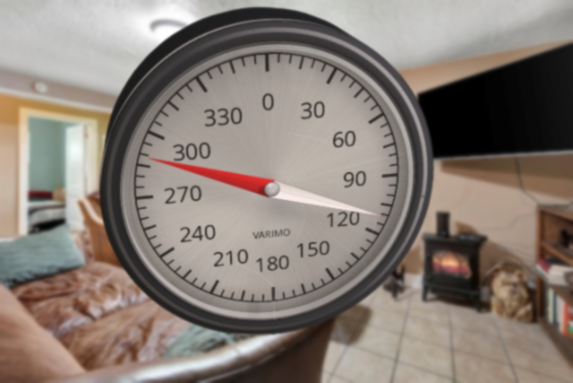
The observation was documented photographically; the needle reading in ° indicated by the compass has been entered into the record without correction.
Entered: 290 °
